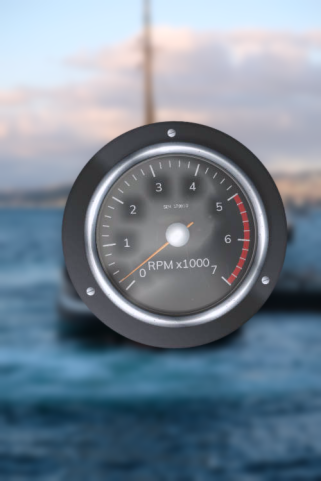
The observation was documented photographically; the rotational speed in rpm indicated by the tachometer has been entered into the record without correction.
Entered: 200 rpm
